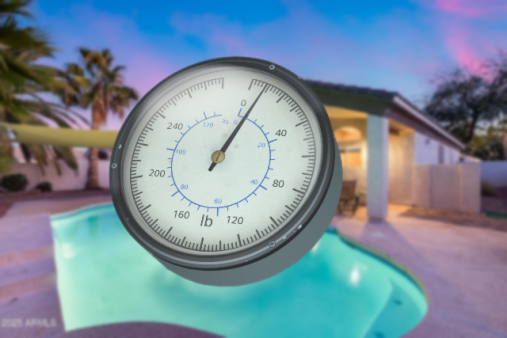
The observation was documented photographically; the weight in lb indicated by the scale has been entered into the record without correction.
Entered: 10 lb
